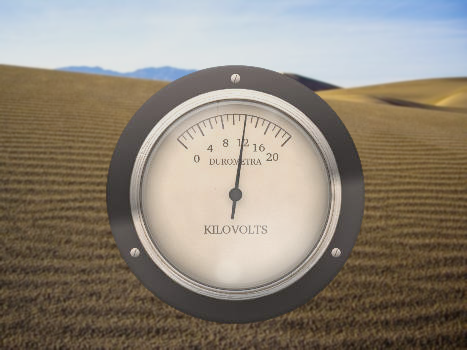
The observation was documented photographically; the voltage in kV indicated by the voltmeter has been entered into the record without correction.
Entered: 12 kV
